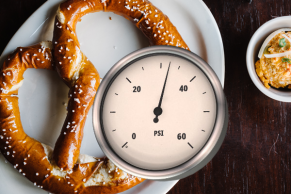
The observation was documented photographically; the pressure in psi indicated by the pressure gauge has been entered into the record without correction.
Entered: 32.5 psi
